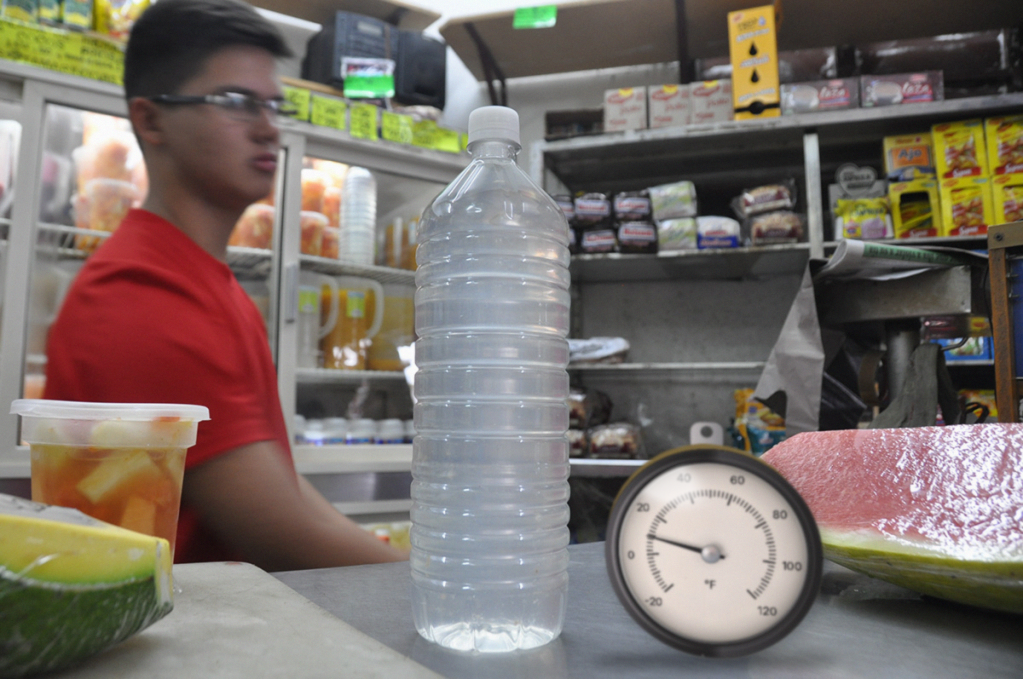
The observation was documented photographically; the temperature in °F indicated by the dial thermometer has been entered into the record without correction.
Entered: 10 °F
